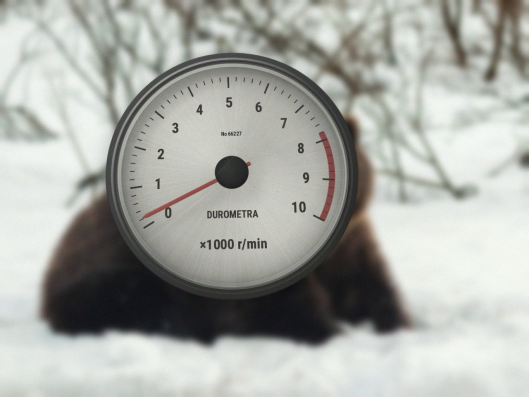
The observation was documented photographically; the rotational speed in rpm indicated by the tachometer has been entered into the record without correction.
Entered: 200 rpm
